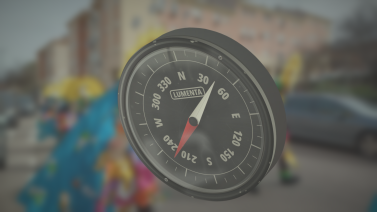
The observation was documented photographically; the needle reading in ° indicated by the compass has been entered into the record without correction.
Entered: 225 °
